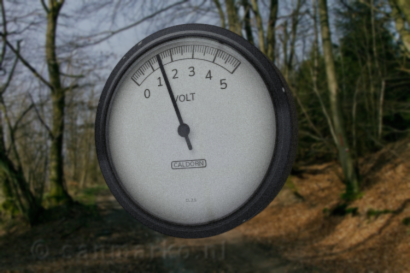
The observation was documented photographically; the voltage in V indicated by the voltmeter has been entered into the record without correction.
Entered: 1.5 V
